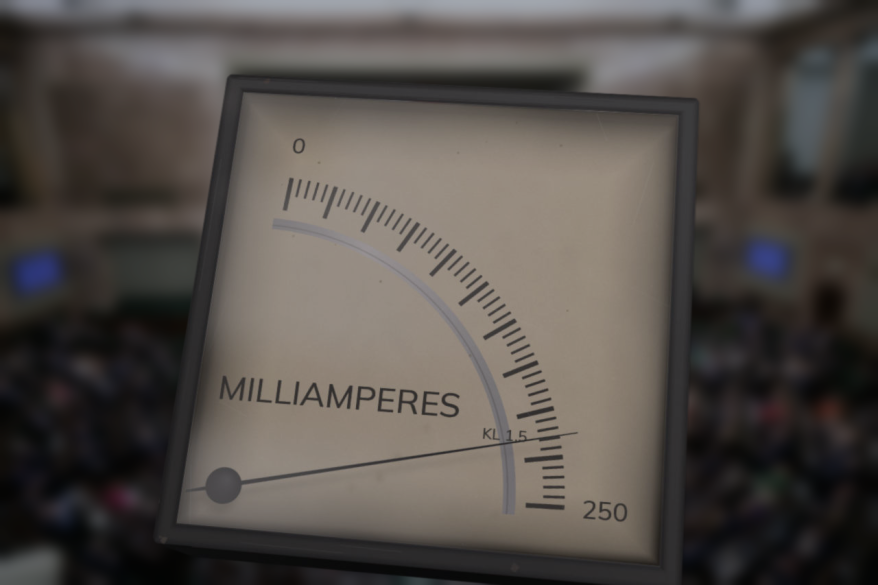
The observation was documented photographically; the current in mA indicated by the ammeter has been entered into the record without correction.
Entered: 215 mA
